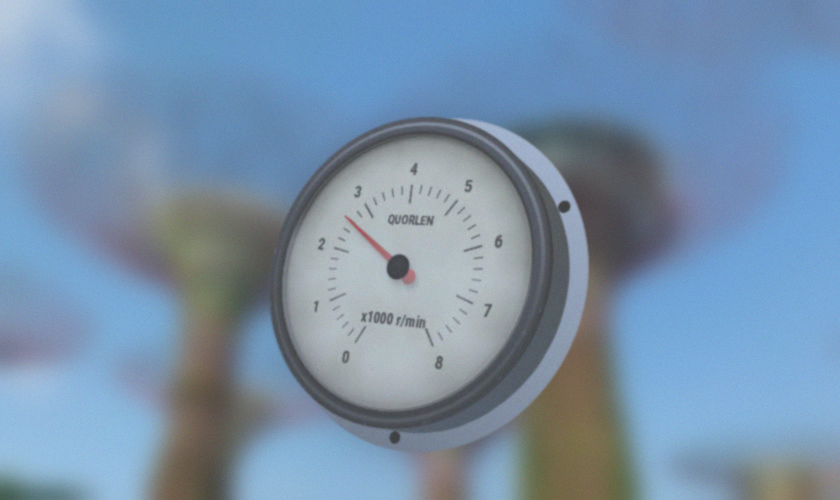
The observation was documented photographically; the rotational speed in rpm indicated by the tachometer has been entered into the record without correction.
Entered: 2600 rpm
